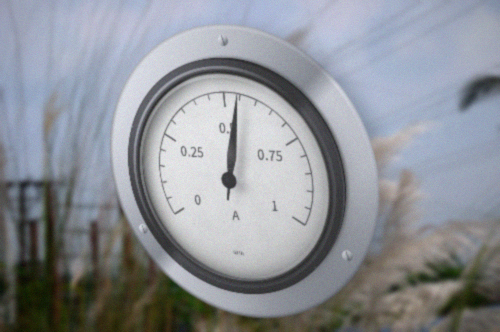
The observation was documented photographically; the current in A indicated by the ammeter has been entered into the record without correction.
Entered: 0.55 A
